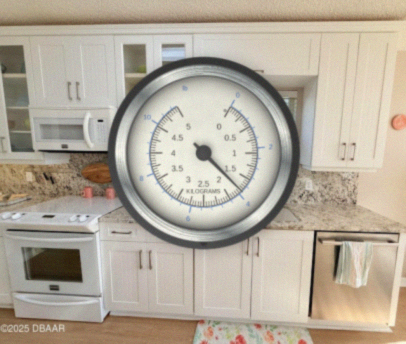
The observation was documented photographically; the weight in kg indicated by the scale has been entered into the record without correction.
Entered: 1.75 kg
